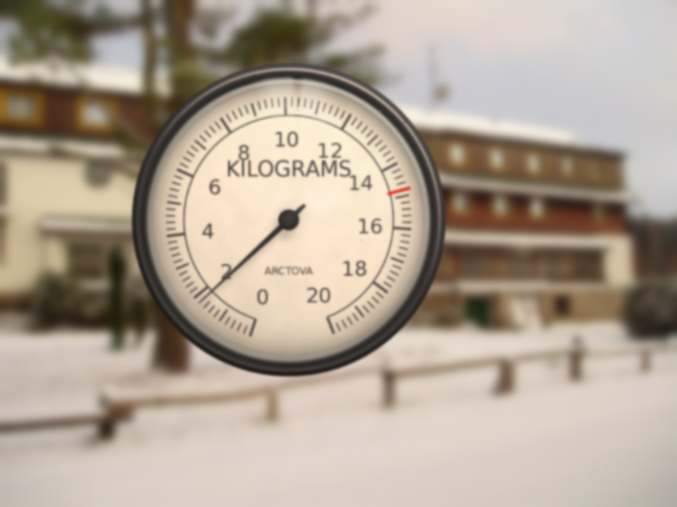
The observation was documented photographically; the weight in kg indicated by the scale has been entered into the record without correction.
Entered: 1.8 kg
